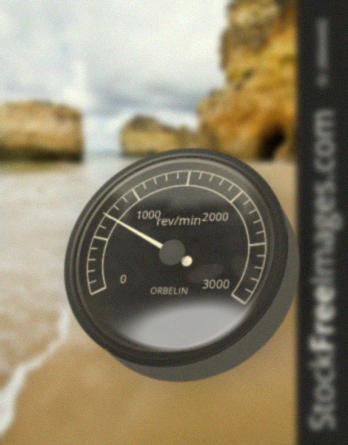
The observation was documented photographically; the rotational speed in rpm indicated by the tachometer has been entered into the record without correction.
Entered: 700 rpm
